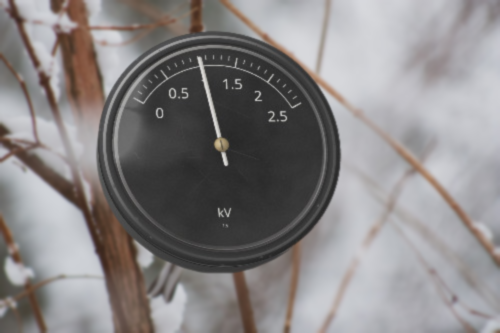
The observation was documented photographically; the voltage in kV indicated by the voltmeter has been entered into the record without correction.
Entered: 1 kV
